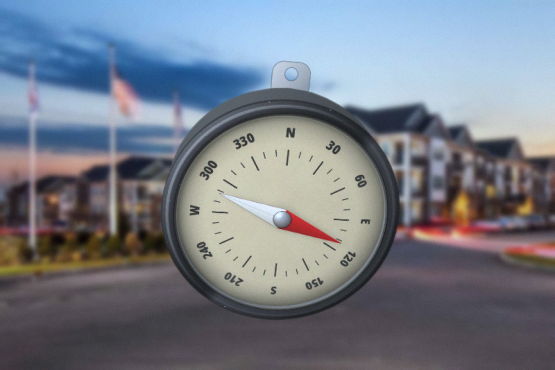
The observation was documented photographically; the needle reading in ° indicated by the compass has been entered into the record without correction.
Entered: 110 °
